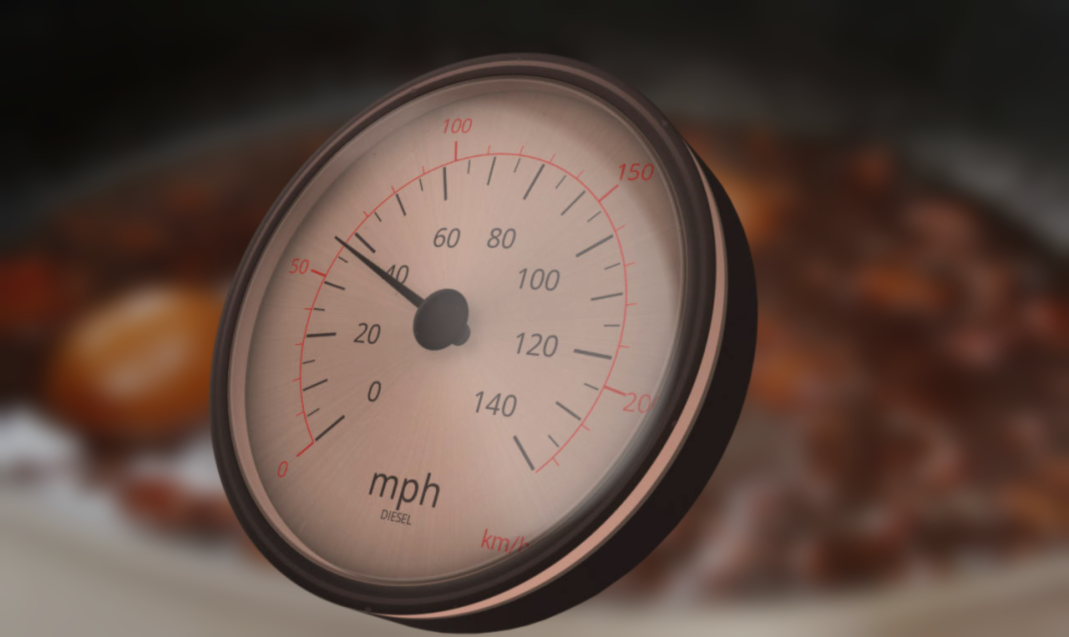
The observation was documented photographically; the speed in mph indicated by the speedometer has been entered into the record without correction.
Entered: 37.5 mph
